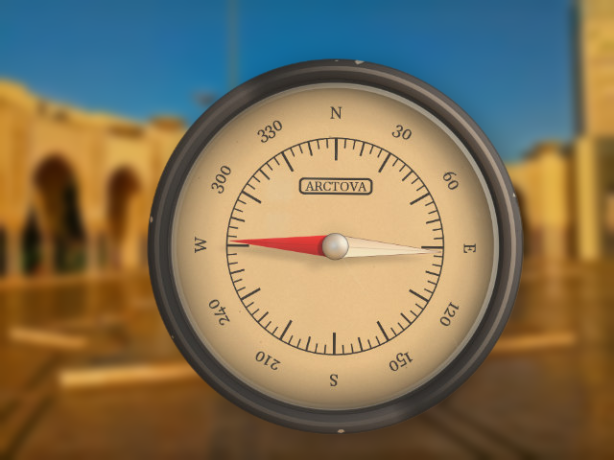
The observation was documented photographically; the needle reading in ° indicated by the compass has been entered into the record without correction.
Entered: 272.5 °
